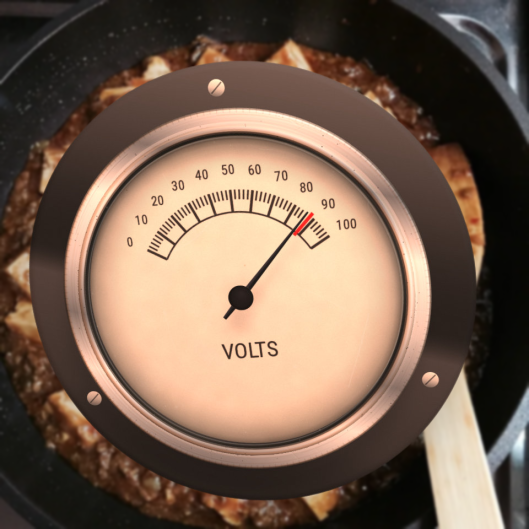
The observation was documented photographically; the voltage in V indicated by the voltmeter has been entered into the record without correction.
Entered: 86 V
